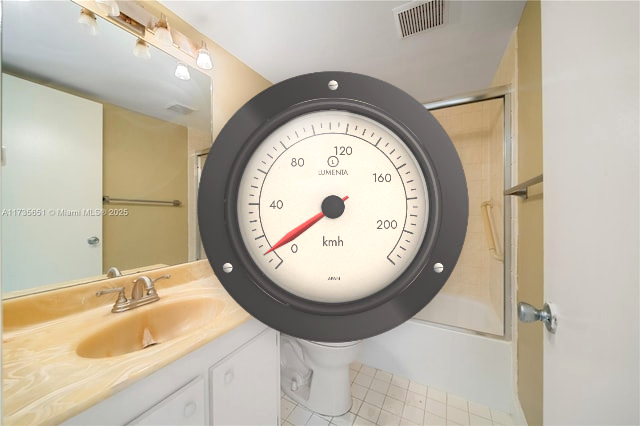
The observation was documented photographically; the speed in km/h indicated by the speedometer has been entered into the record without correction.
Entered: 10 km/h
